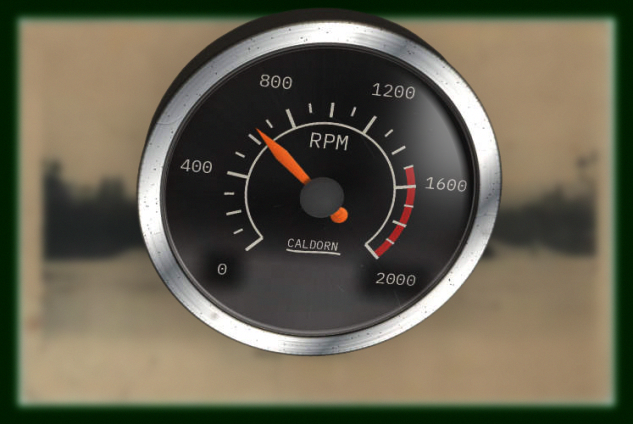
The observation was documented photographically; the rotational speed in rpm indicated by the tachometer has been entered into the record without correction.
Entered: 650 rpm
